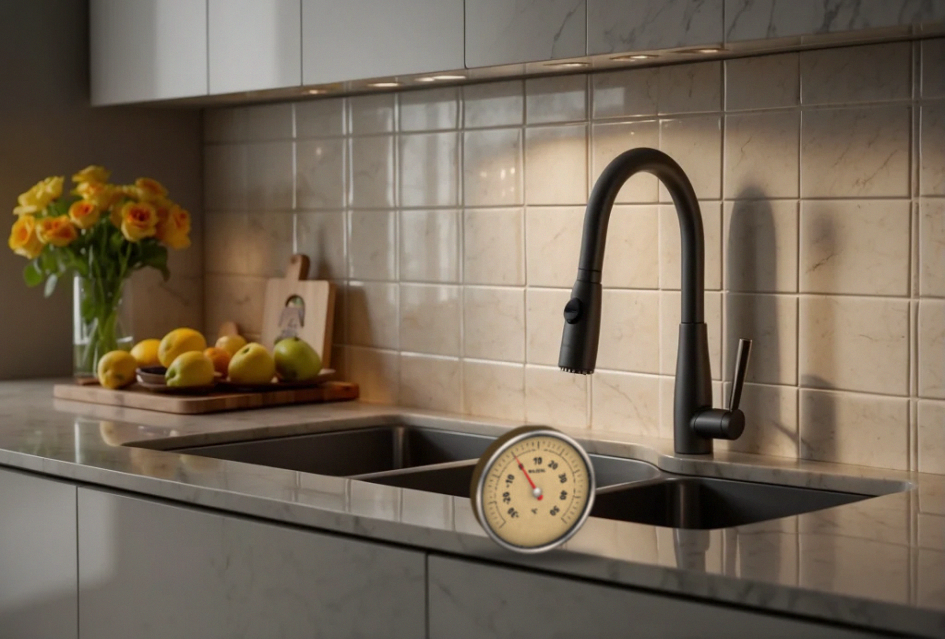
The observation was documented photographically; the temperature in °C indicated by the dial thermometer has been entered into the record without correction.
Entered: 0 °C
